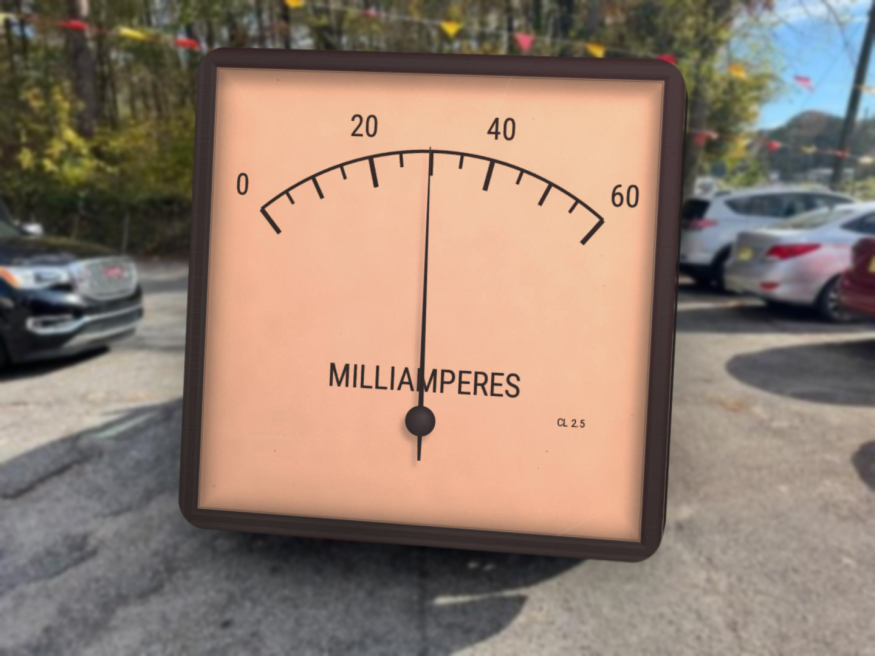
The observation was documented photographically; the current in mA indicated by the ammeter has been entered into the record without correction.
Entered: 30 mA
